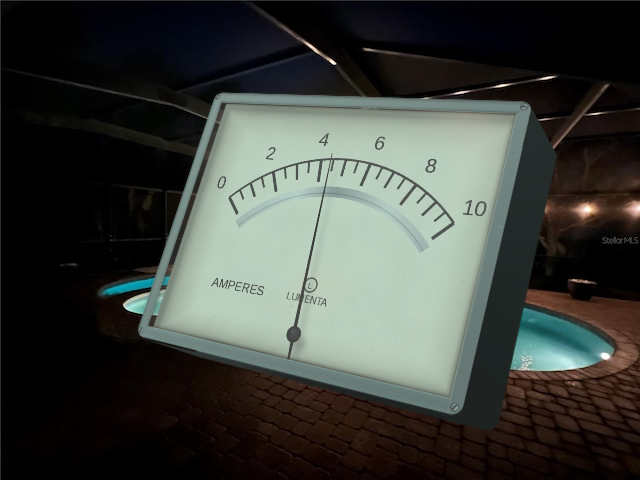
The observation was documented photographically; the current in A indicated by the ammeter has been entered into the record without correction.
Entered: 4.5 A
